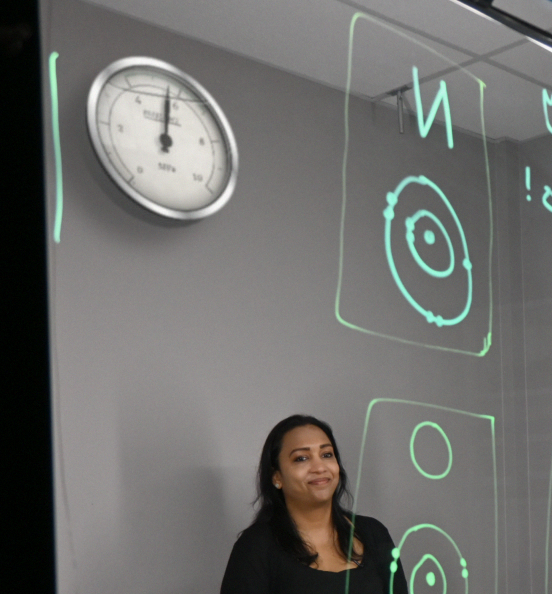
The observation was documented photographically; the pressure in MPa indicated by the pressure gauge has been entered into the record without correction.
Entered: 5.5 MPa
